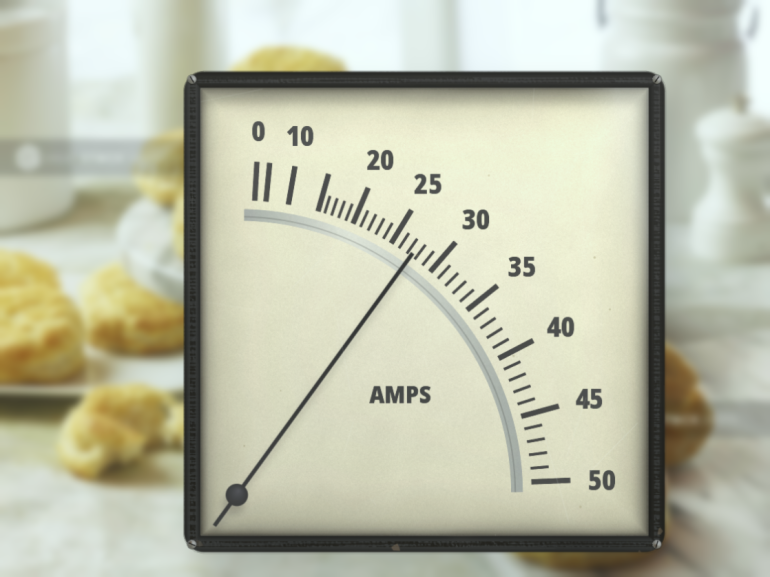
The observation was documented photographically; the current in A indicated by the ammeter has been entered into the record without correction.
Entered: 27.5 A
